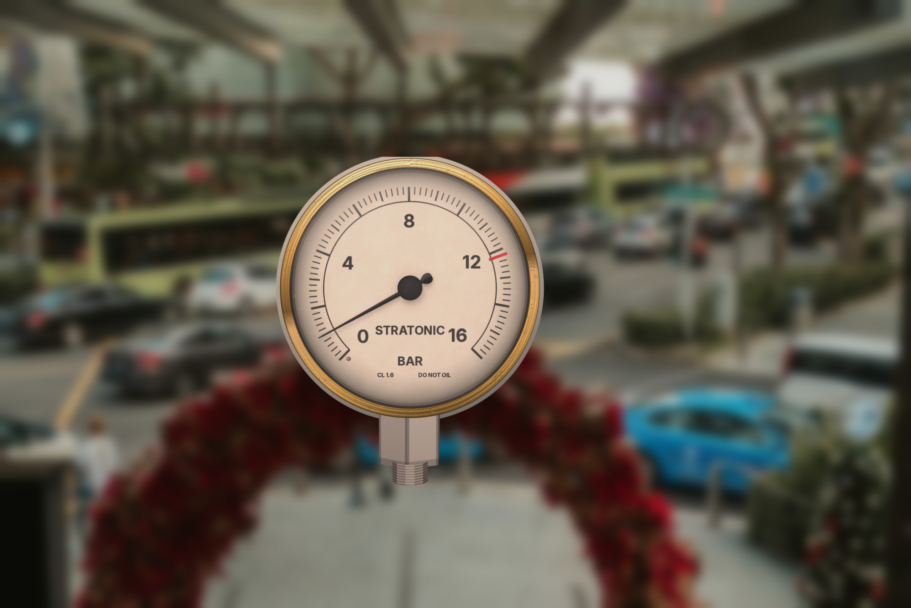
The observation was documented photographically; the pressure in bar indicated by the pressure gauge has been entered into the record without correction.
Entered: 1 bar
